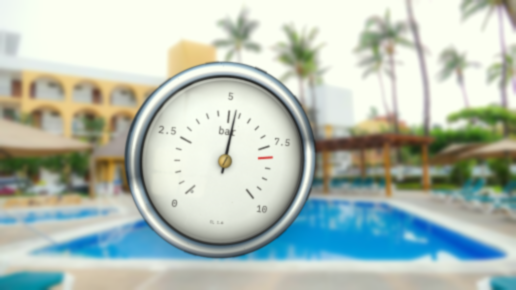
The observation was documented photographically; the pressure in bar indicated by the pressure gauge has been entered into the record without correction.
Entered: 5.25 bar
